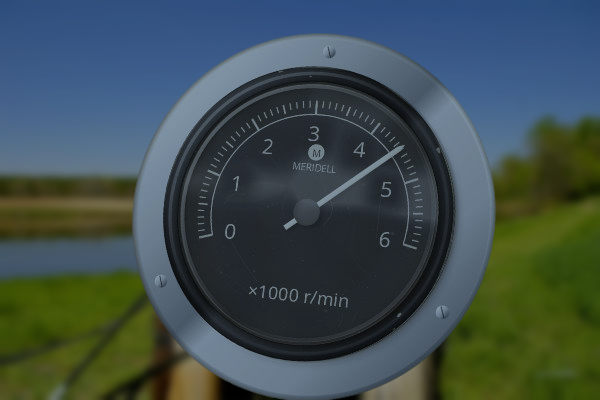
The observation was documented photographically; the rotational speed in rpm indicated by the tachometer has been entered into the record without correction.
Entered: 4500 rpm
